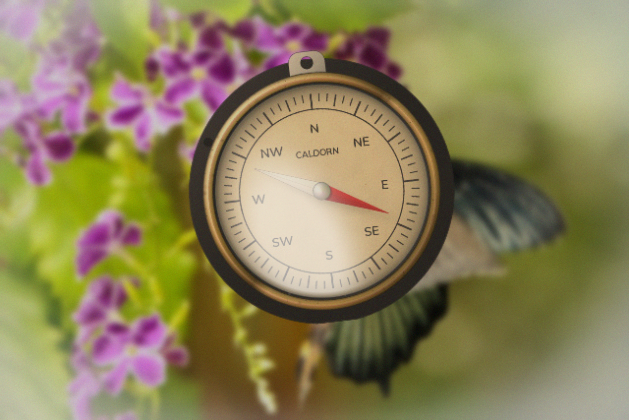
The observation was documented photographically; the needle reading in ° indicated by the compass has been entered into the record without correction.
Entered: 115 °
